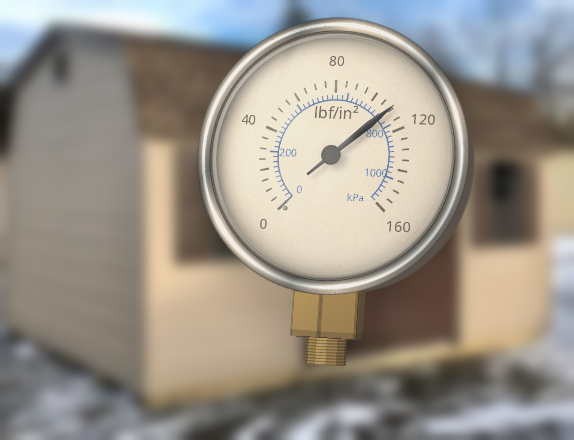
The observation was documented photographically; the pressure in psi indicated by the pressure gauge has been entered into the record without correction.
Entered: 110 psi
